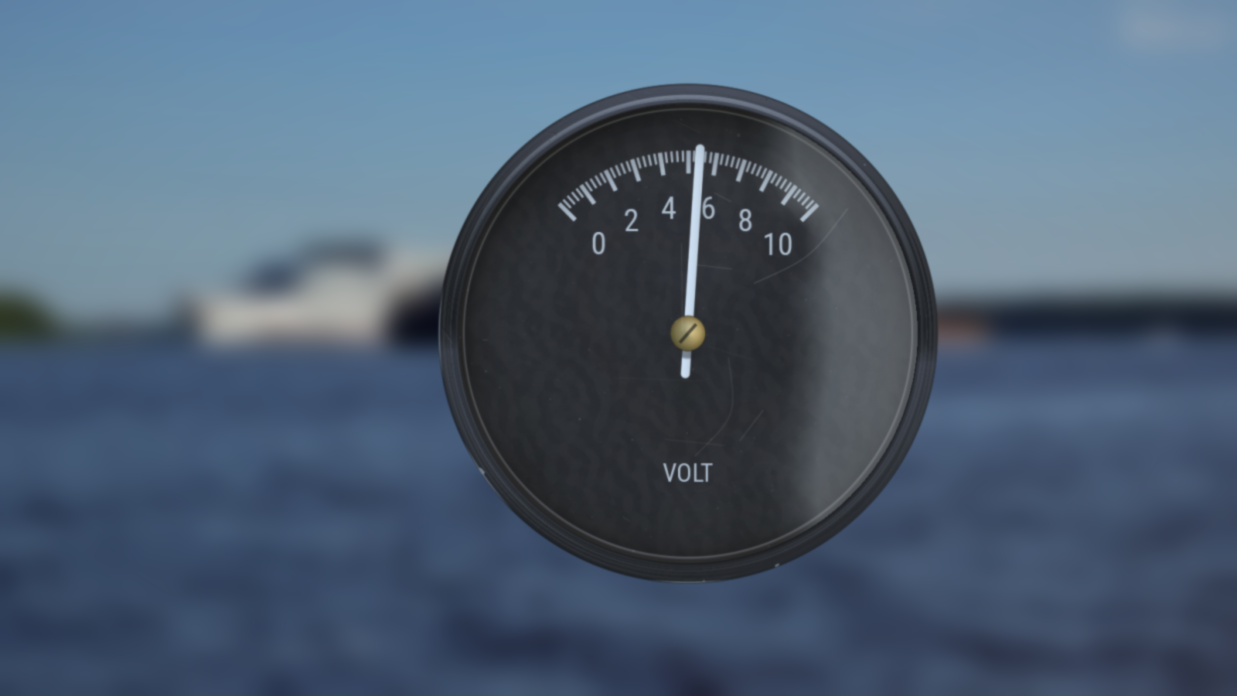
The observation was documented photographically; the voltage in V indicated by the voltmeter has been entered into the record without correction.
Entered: 5.4 V
